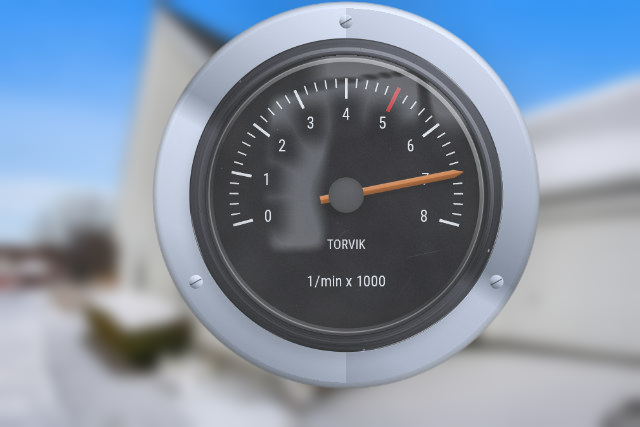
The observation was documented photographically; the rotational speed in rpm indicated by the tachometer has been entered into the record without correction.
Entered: 7000 rpm
